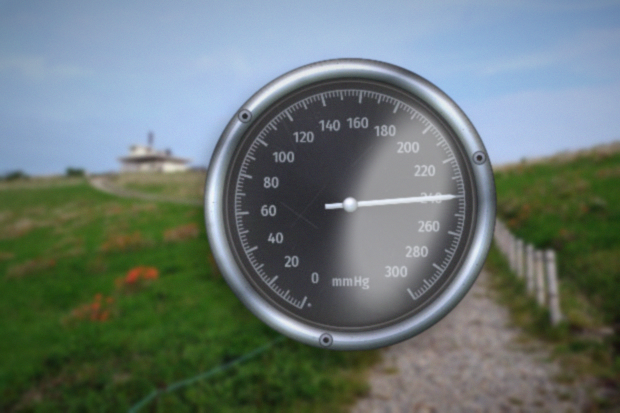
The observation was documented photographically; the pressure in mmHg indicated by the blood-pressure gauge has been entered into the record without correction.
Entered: 240 mmHg
